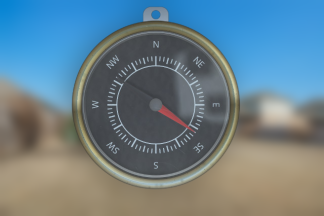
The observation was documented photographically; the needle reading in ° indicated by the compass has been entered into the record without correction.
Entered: 125 °
